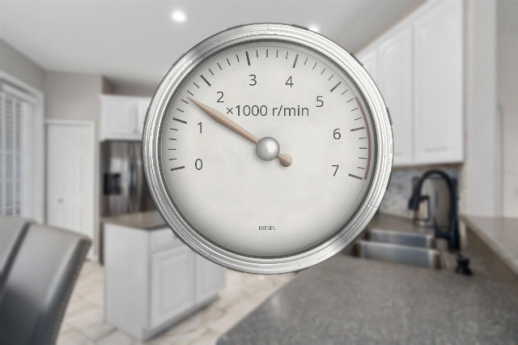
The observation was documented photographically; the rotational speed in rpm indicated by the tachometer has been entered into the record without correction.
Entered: 1500 rpm
